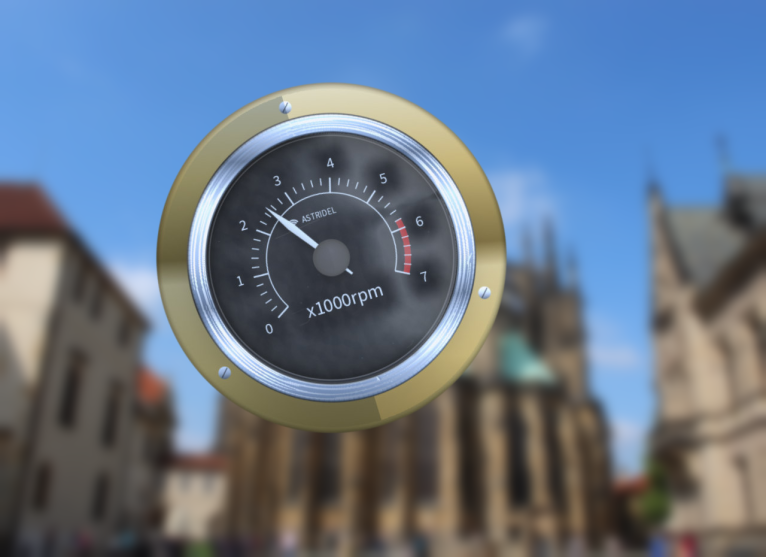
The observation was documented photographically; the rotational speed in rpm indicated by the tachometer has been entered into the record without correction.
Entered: 2500 rpm
